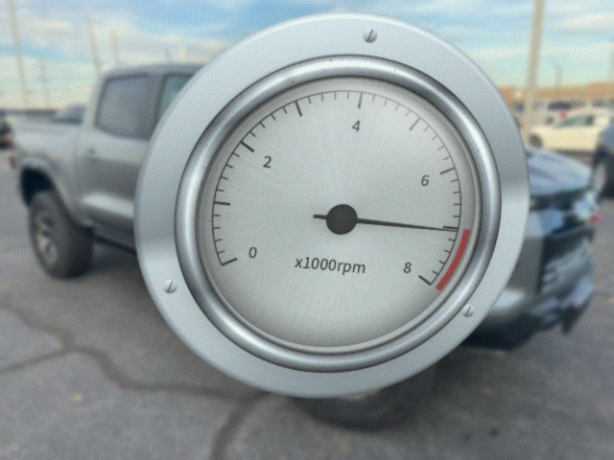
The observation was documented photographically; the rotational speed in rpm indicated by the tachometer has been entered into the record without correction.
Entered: 7000 rpm
